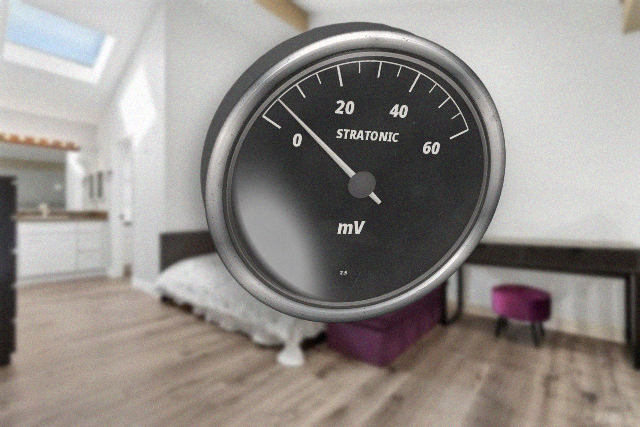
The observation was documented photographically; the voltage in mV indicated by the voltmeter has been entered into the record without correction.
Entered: 5 mV
